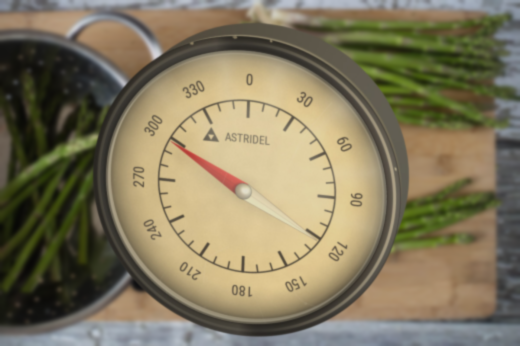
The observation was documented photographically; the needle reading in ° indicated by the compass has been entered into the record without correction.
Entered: 300 °
